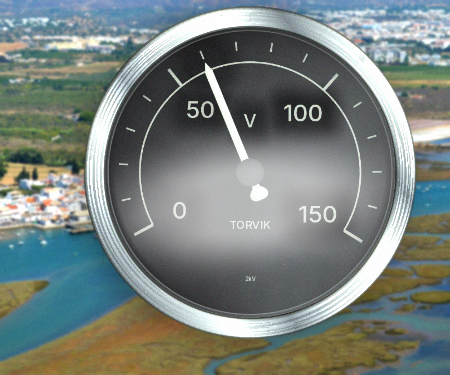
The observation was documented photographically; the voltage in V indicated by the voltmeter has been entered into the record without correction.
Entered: 60 V
